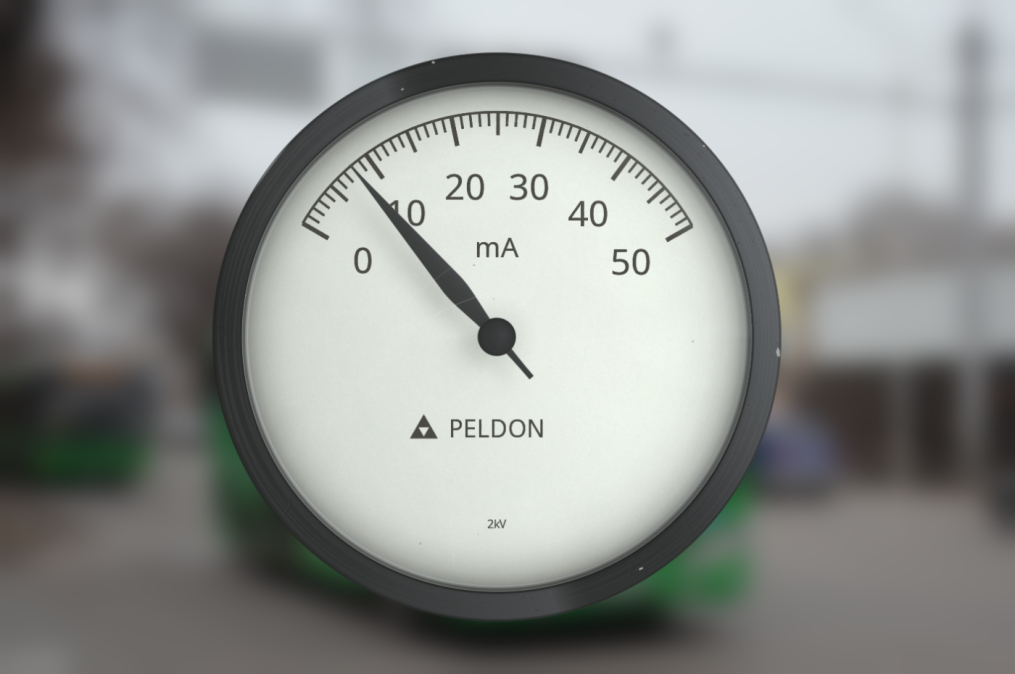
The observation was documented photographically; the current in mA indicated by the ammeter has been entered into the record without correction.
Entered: 8 mA
